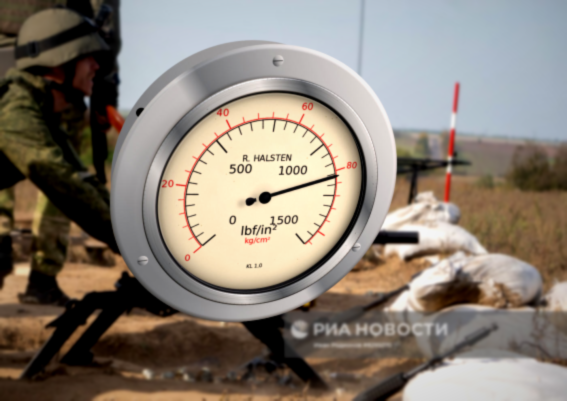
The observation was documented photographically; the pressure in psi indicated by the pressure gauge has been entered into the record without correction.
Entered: 1150 psi
